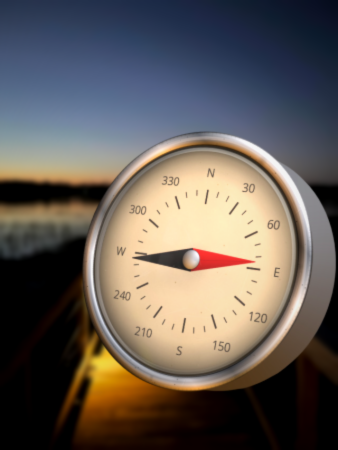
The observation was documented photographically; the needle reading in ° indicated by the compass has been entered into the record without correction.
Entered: 85 °
